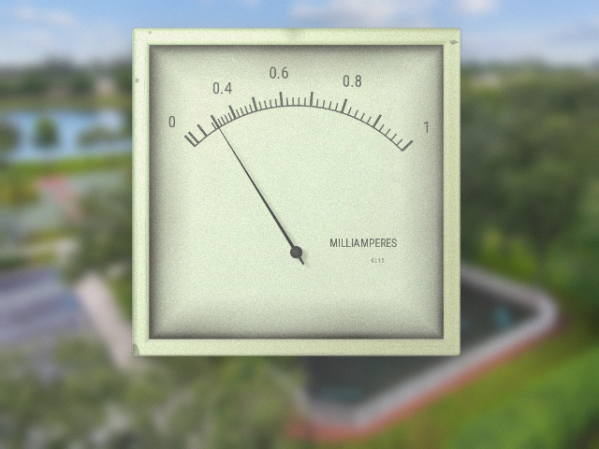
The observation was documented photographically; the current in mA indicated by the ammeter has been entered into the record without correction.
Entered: 0.3 mA
